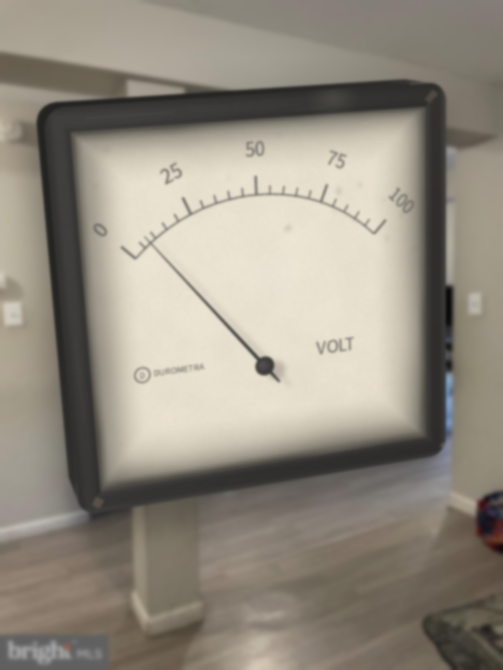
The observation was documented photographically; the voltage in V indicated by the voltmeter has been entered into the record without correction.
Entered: 7.5 V
